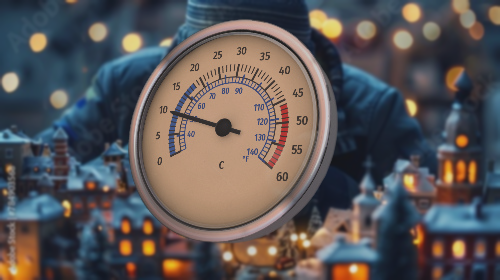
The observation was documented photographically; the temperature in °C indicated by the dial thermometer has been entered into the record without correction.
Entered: 10 °C
